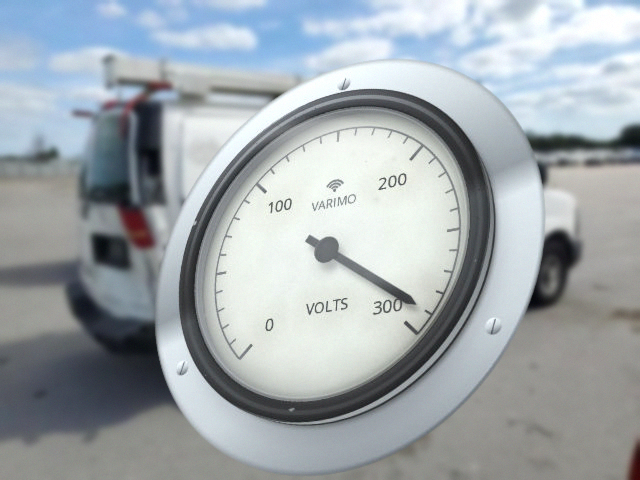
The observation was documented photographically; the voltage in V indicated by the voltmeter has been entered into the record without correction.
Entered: 290 V
